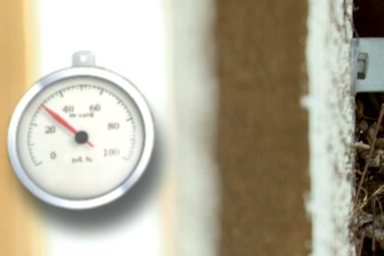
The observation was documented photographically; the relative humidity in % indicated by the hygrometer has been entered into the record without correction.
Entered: 30 %
